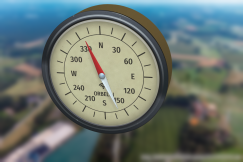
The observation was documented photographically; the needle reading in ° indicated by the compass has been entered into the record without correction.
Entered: 337.5 °
